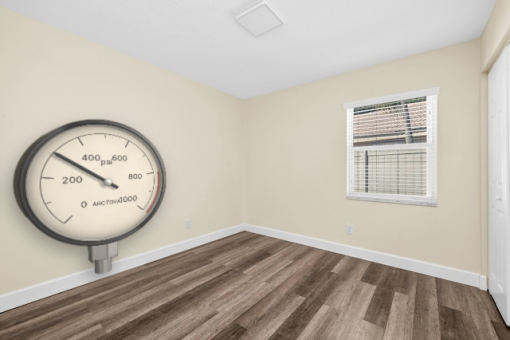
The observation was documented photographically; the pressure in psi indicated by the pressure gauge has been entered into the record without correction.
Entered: 300 psi
